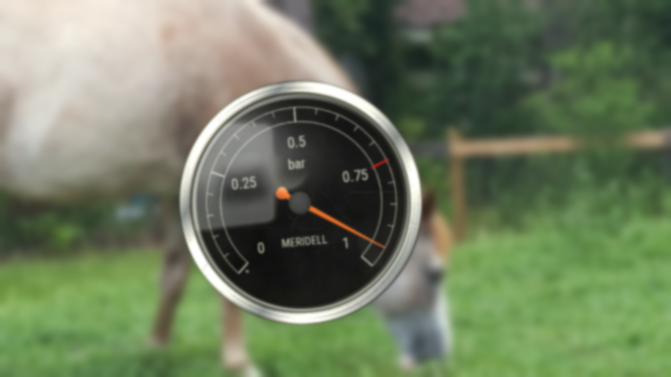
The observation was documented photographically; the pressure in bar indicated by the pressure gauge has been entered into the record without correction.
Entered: 0.95 bar
